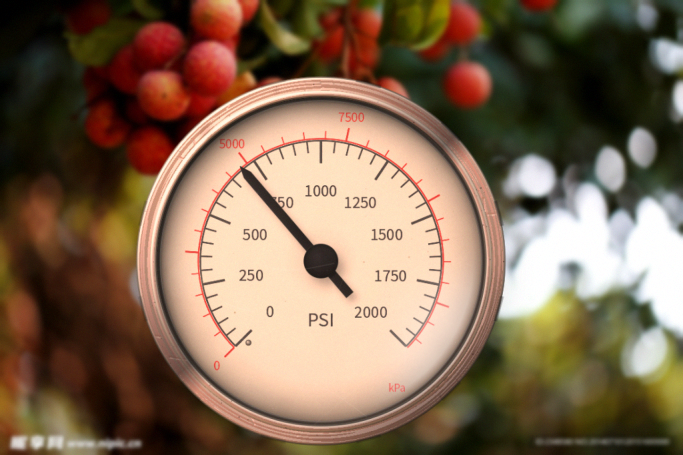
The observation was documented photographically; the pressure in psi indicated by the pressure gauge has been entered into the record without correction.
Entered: 700 psi
